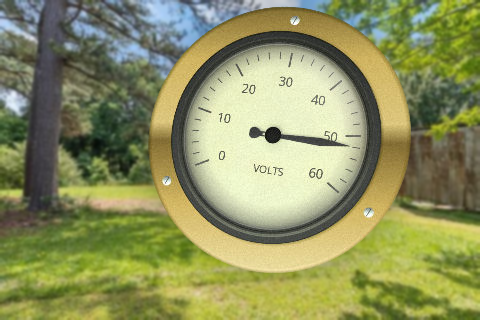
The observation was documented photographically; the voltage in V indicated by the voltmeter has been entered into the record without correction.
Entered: 52 V
